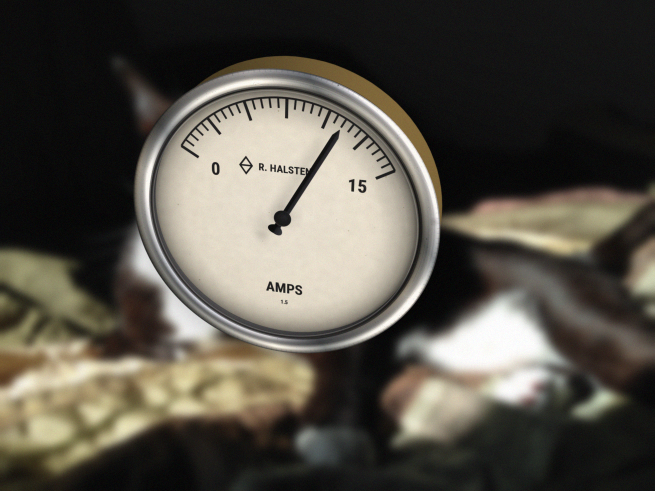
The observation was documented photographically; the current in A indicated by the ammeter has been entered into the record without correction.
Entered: 11 A
